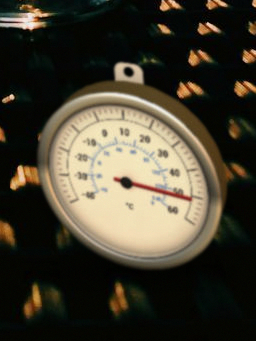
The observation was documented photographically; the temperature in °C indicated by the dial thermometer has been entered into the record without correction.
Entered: 50 °C
